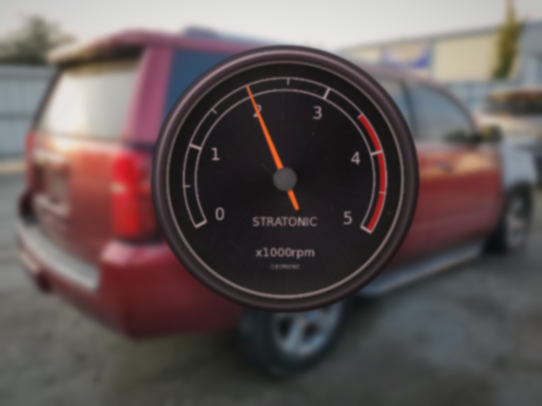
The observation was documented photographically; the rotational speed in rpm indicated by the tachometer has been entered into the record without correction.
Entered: 2000 rpm
